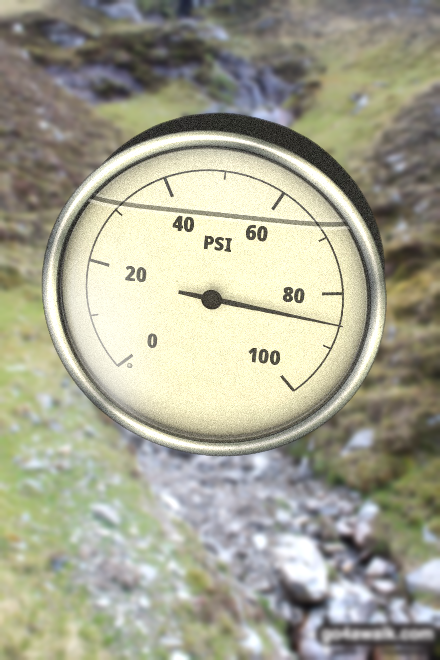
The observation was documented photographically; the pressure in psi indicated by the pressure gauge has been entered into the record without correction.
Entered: 85 psi
